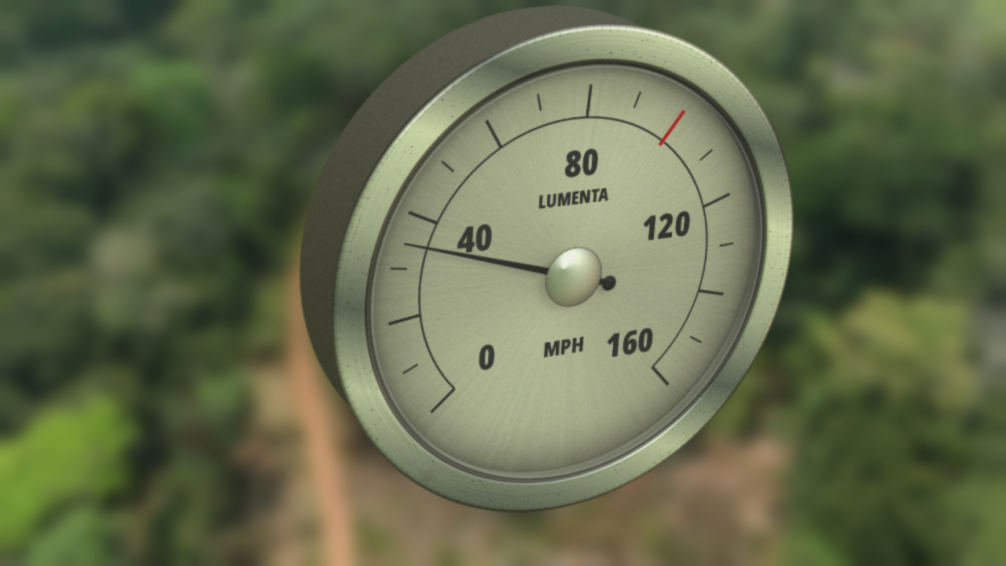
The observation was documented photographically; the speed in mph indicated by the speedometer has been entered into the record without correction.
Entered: 35 mph
